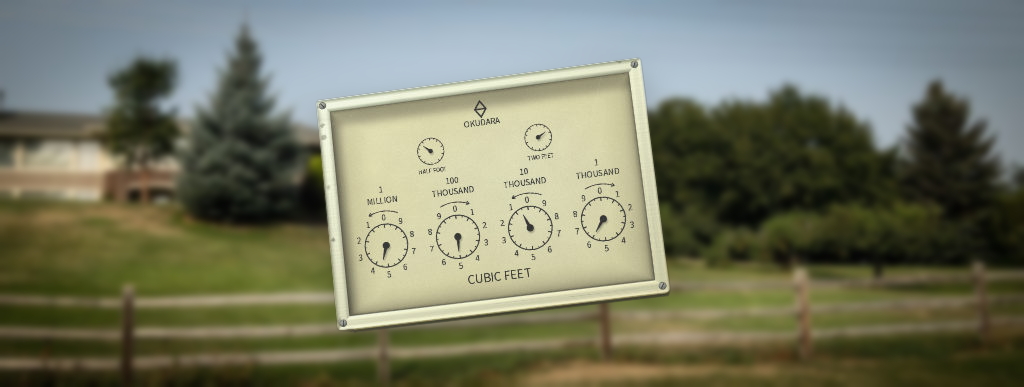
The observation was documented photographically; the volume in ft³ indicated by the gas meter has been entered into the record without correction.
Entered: 450600 ft³
